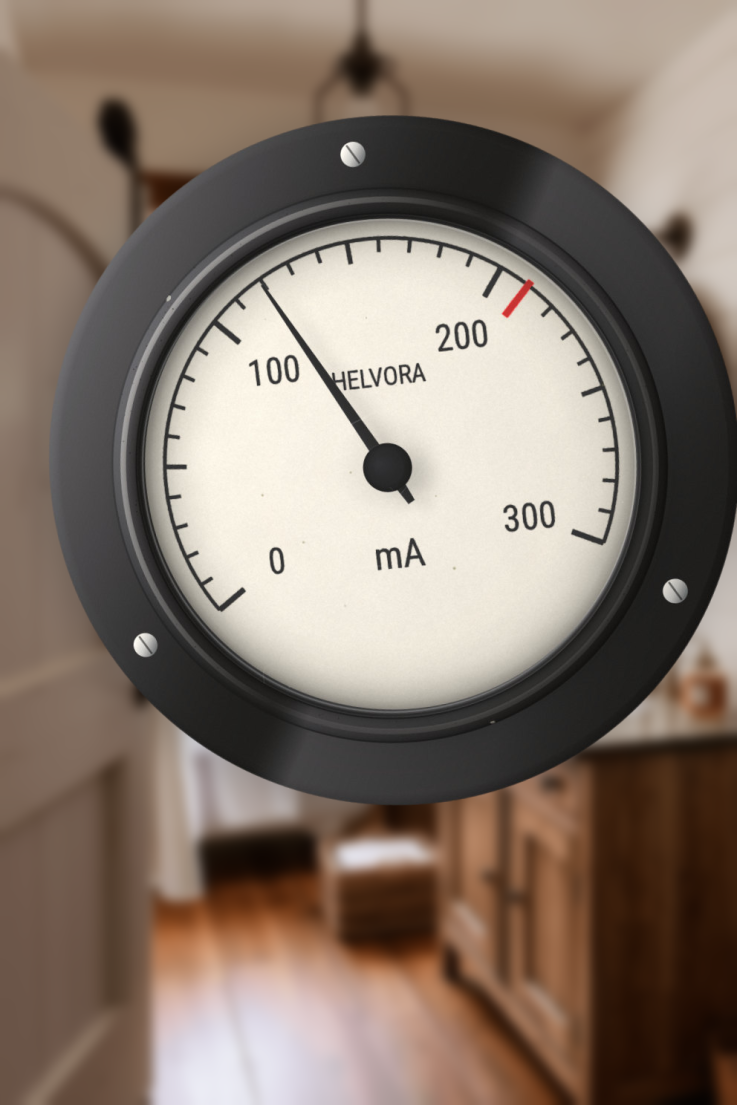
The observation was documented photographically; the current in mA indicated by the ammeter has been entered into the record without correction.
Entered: 120 mA
